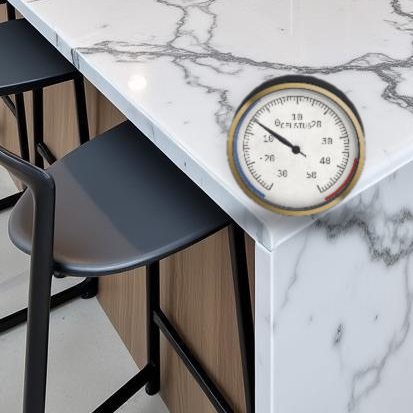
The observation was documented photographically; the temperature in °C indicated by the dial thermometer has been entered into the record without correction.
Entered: -5 °C
